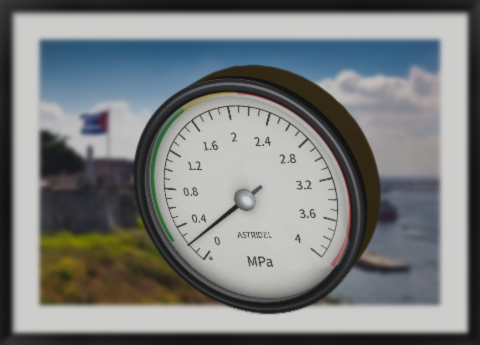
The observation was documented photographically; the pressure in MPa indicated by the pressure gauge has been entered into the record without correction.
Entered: 0.2 MPa
